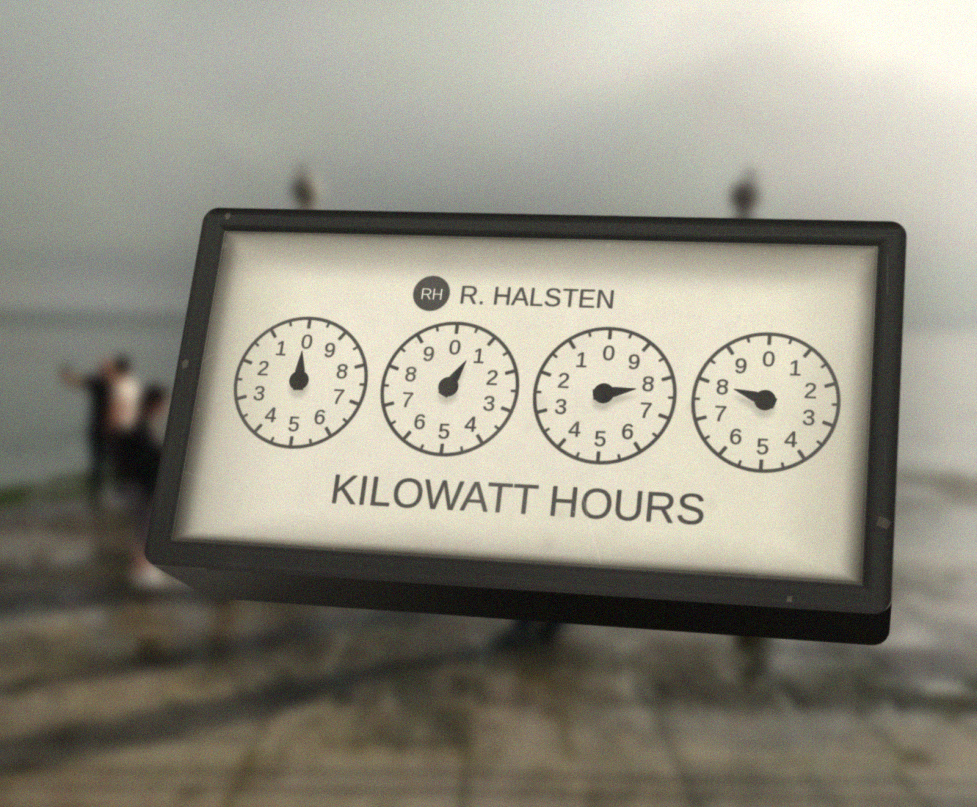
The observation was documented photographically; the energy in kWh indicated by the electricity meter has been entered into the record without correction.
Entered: 78 kWh
